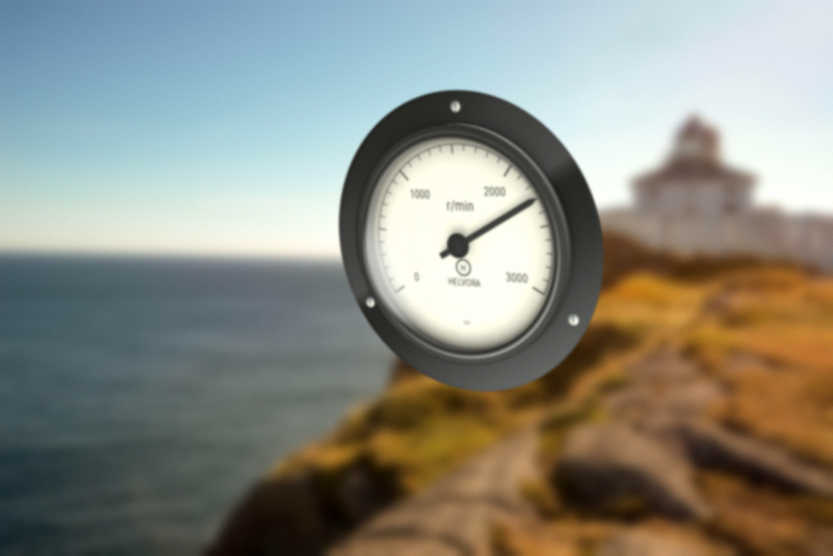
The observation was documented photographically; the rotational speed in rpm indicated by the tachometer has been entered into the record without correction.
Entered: 2300 rpm
